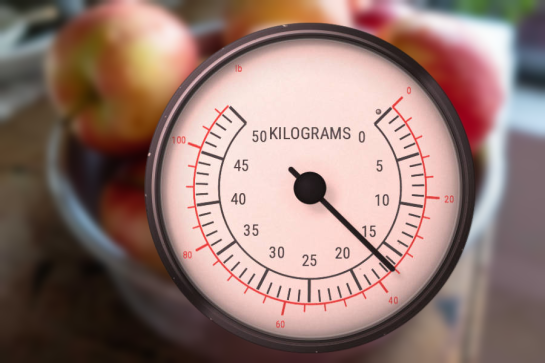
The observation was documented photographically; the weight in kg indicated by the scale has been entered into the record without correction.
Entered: 16.5 kg
